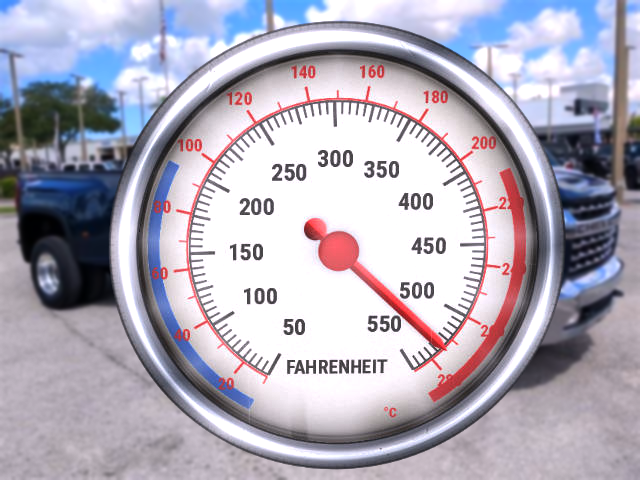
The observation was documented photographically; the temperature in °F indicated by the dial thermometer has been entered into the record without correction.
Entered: 525 °F
